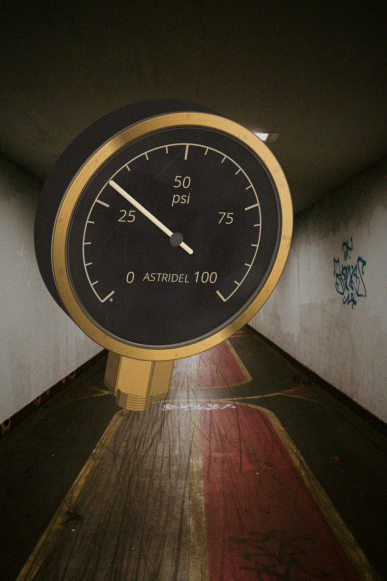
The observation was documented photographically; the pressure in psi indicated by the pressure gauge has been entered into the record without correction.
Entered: 30 psi
